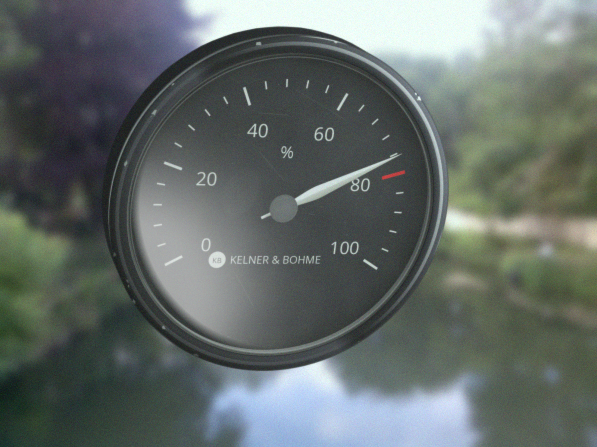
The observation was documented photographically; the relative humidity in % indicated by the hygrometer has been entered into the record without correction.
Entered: 76 %
